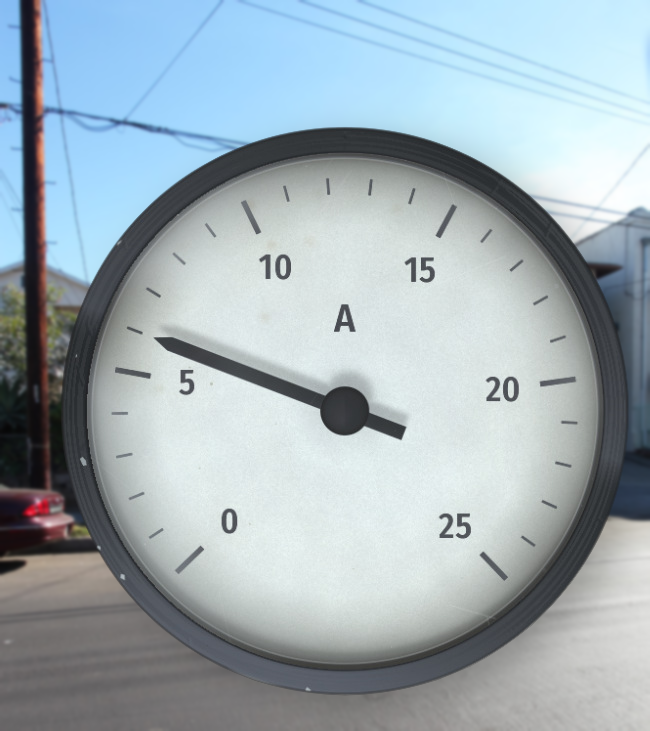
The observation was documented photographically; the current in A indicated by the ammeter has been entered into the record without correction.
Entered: 6 A
